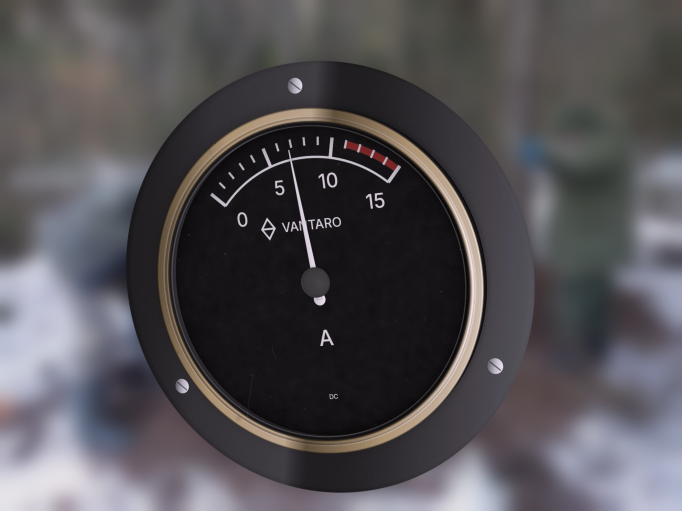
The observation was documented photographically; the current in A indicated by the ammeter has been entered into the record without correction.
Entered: 7 A
